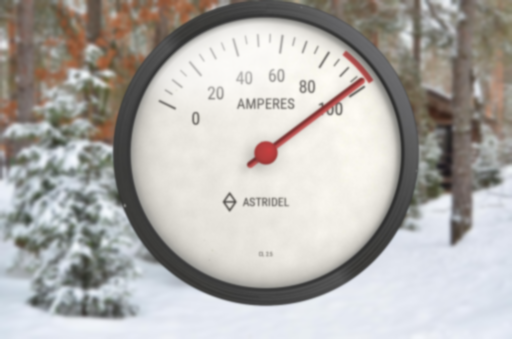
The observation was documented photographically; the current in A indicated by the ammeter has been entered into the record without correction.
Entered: 97.5 A
